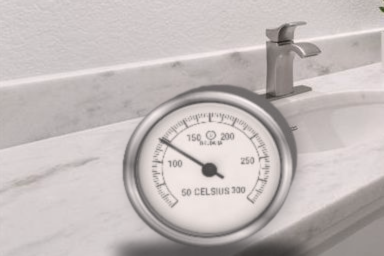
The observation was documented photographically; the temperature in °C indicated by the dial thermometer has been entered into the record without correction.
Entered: 125 °C
